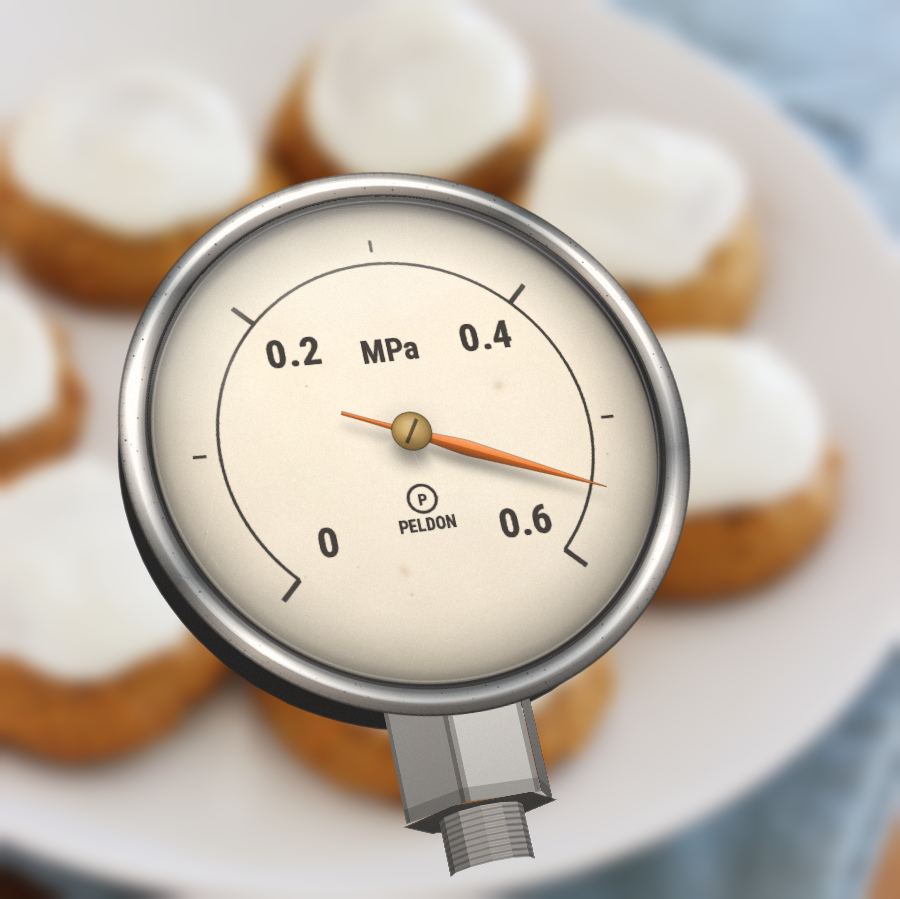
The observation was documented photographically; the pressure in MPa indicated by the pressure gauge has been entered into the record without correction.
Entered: 0.55 MPa
